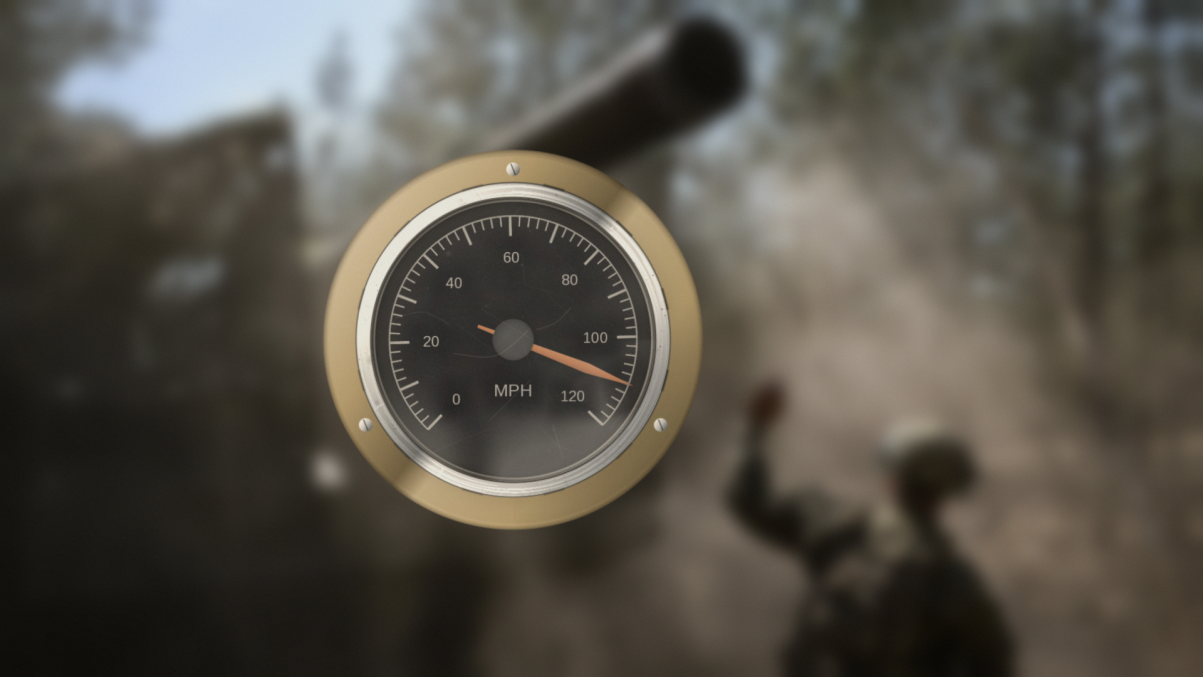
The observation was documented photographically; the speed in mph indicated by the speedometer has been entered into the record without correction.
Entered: 110 mph
